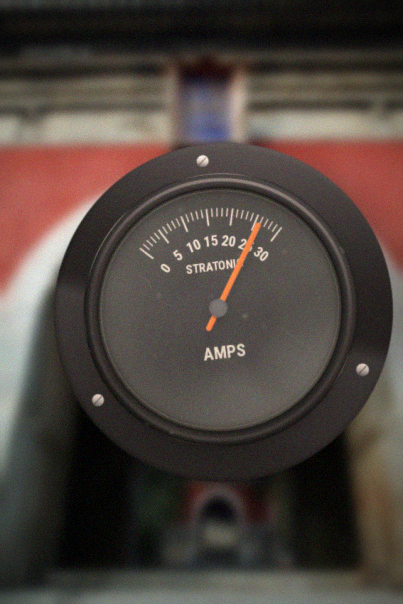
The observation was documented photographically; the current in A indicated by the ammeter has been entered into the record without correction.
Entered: 26 A
